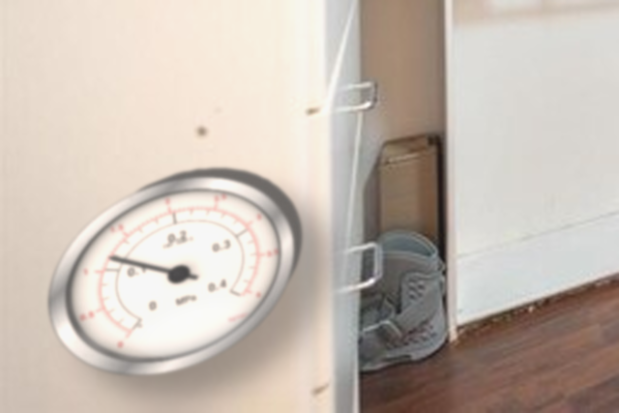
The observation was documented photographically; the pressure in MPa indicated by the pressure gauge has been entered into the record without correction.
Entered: 0.12 MPa
